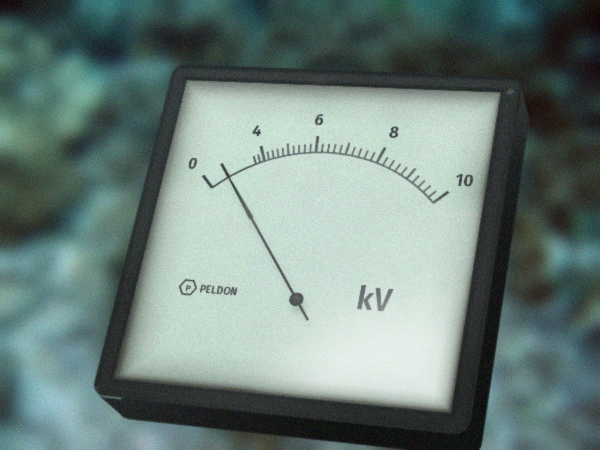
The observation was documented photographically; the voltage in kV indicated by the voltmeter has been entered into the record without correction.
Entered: 2 kV
